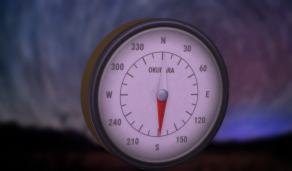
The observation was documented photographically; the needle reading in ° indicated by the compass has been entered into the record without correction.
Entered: 180 °
